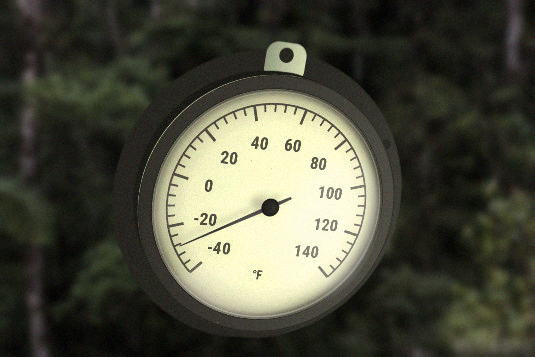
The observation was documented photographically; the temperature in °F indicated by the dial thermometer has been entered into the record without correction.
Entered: -28 °F
